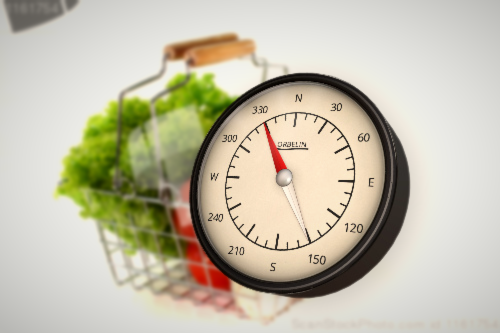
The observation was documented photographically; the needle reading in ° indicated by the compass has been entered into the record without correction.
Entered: 330 °
